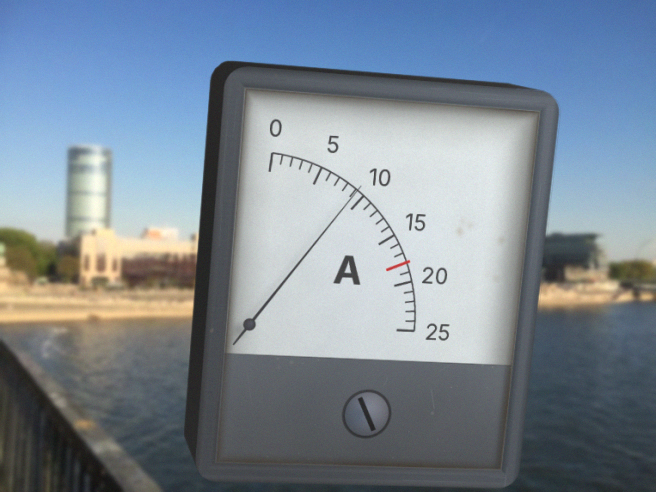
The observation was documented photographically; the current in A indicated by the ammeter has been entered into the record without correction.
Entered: 9 A
